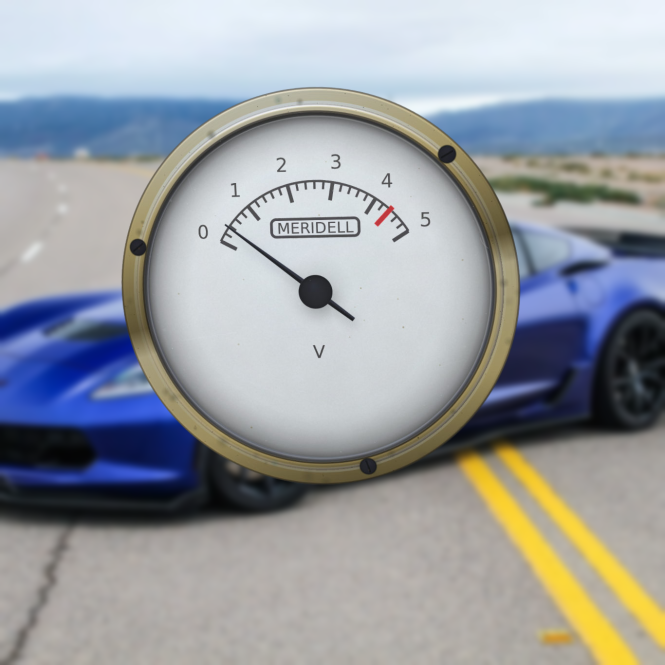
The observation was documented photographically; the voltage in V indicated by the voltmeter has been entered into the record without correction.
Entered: 0.4 V
